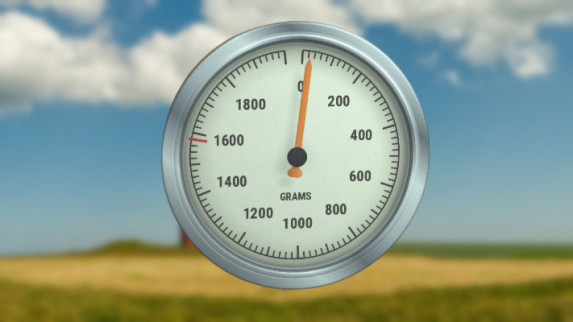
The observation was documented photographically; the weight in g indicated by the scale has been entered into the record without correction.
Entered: 20 g
